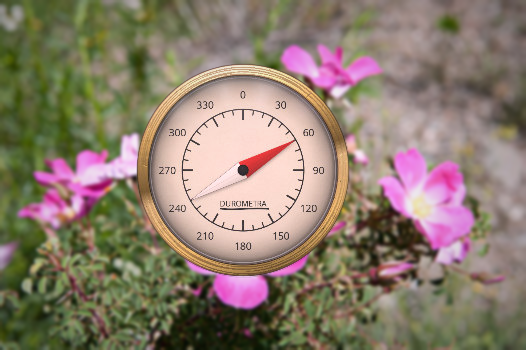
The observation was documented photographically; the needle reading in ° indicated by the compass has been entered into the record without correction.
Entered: 60 °
